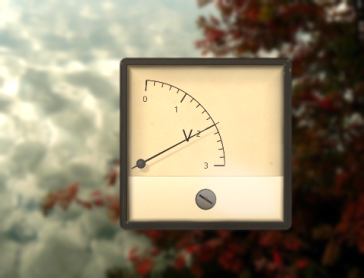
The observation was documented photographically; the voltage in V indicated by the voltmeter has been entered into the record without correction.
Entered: 2 V
